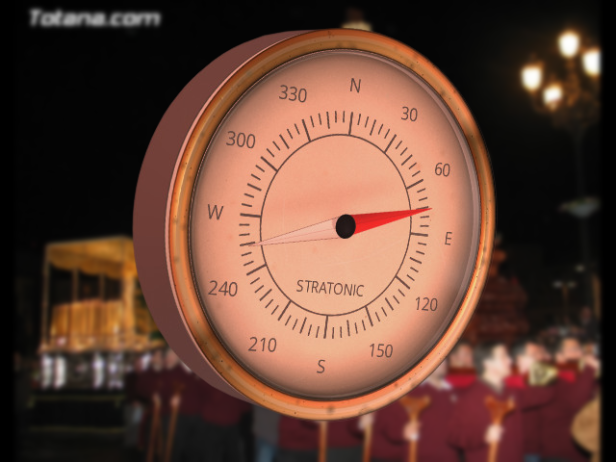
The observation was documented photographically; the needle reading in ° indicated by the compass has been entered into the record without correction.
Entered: 75 °
